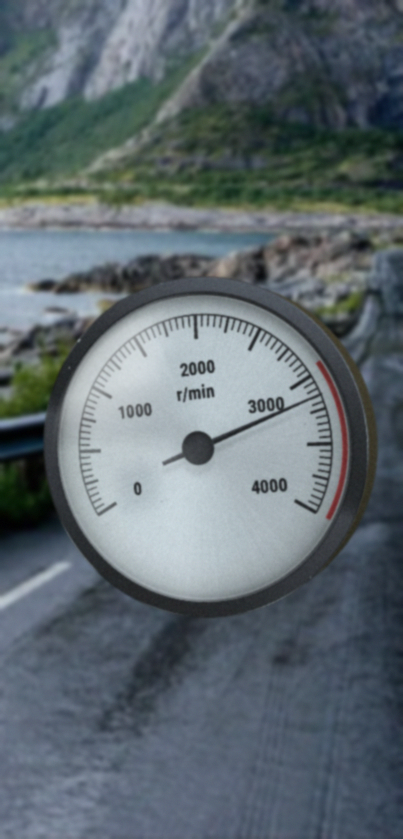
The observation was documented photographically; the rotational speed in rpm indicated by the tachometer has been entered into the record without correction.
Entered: 3150 rpm
